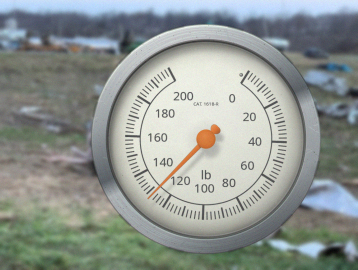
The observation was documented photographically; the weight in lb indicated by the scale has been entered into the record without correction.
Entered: 128 lb
